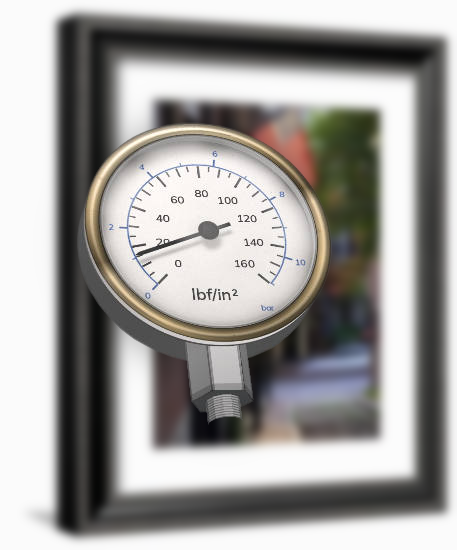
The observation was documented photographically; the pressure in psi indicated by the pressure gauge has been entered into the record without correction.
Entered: 15 psi
